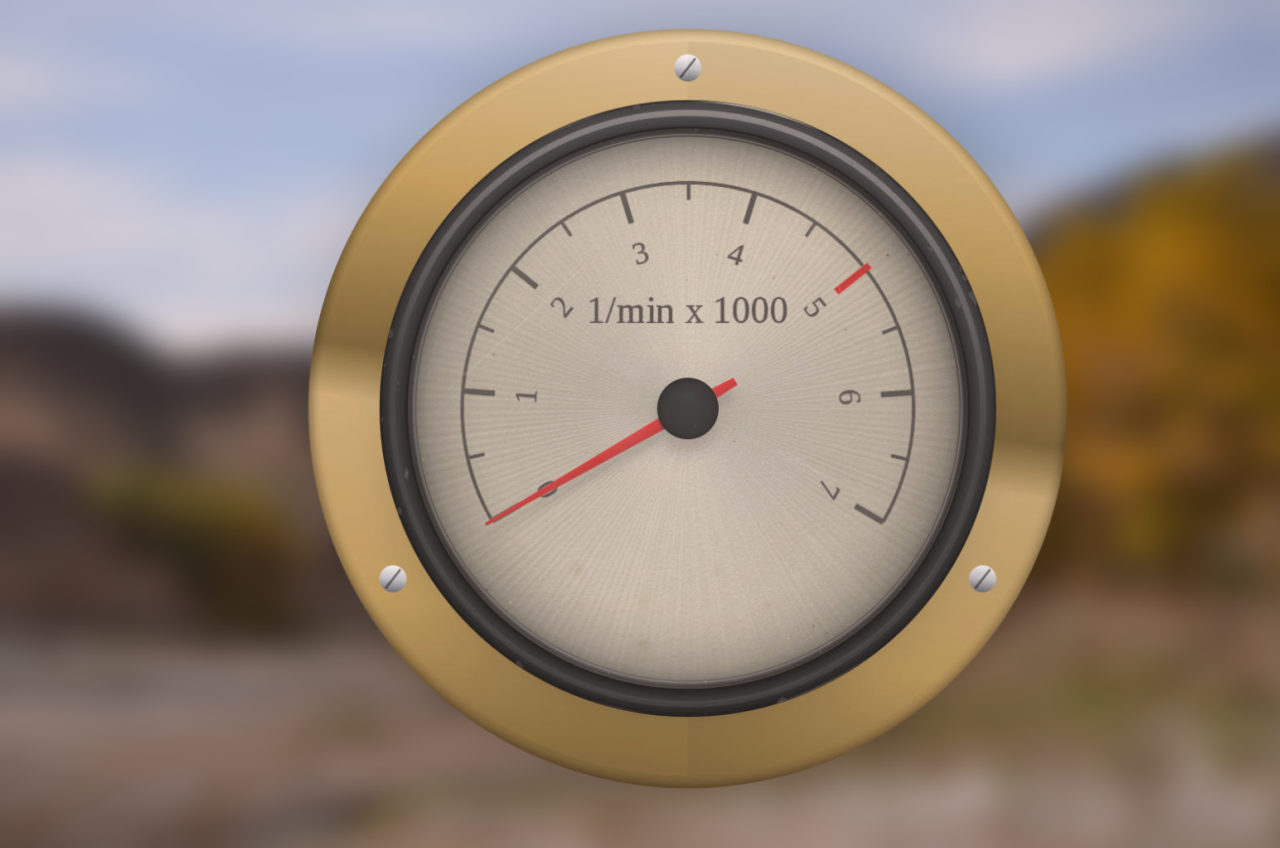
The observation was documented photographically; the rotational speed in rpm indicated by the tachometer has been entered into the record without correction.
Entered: 0 rpm
